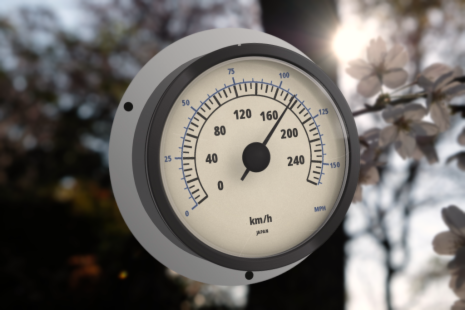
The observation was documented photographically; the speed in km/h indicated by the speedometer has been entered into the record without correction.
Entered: 175 km/h
